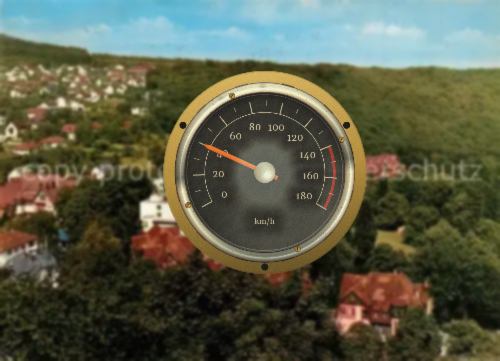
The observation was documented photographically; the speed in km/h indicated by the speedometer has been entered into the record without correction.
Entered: 40 km/h
